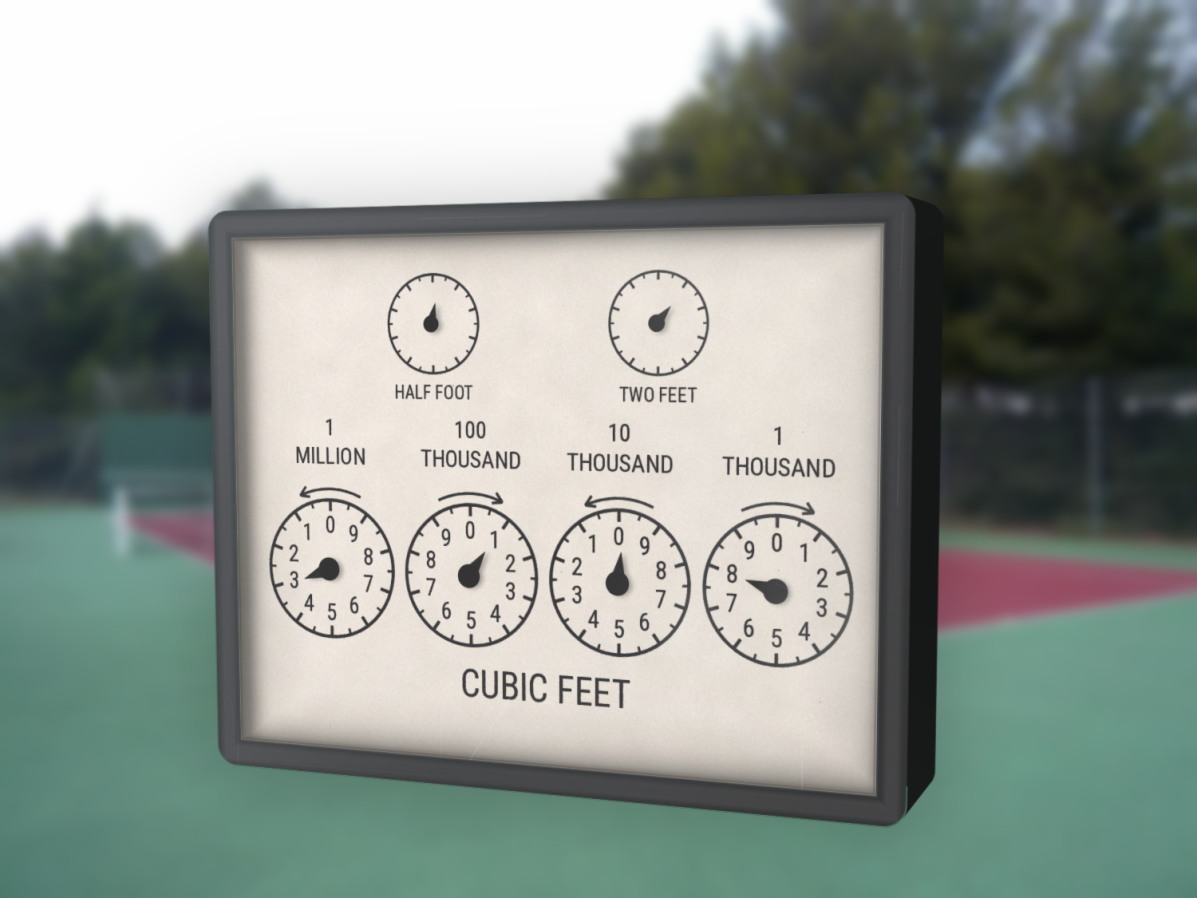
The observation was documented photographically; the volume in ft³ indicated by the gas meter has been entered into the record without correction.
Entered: 309800 ft³
